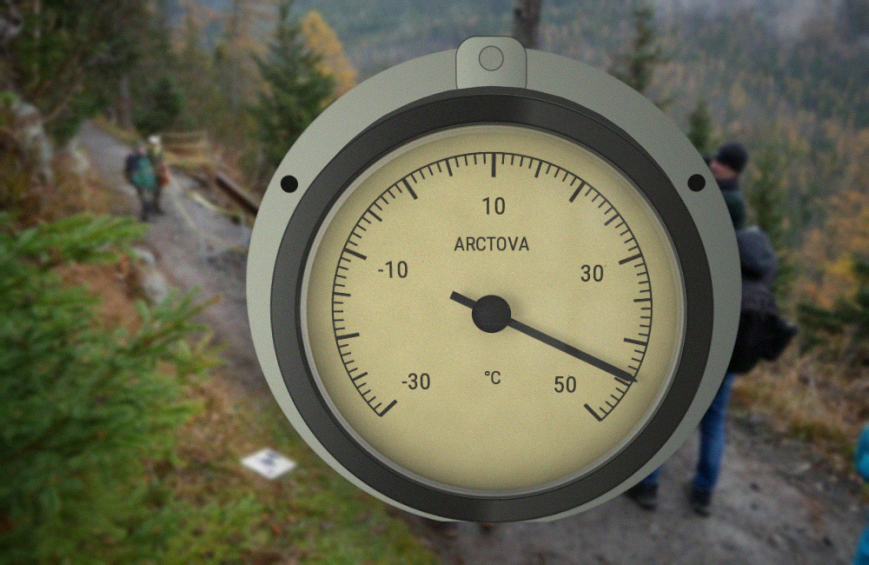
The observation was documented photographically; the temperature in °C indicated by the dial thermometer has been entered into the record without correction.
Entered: 44 °C
